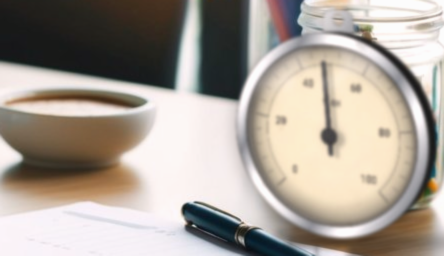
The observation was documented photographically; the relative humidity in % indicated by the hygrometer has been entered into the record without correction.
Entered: 48 %
